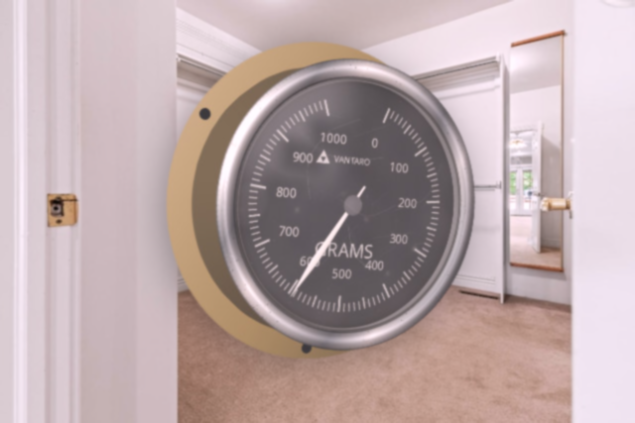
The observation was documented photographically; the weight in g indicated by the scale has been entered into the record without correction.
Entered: 600 g
